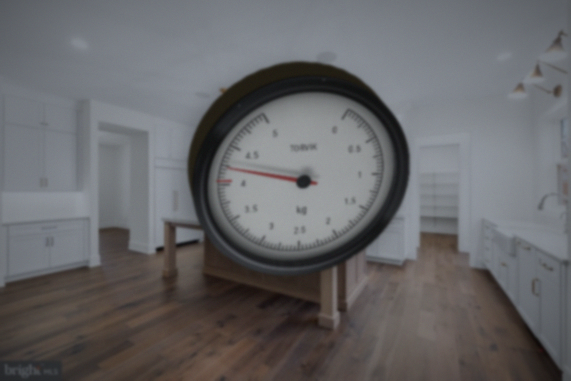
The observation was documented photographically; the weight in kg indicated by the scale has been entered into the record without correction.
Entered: 4.25 kg
